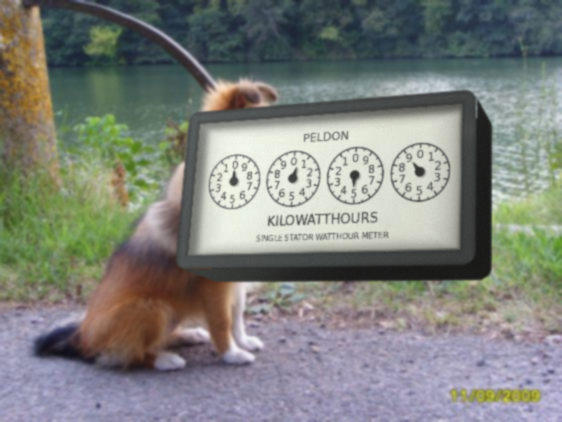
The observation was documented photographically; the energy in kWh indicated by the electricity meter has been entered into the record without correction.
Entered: 49 kWh
